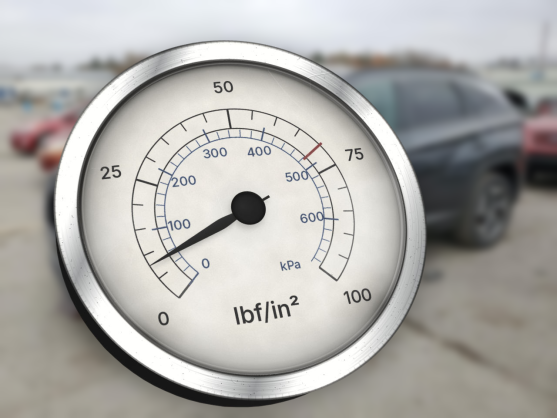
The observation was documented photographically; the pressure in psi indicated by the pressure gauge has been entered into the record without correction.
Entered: 7.5 psi
